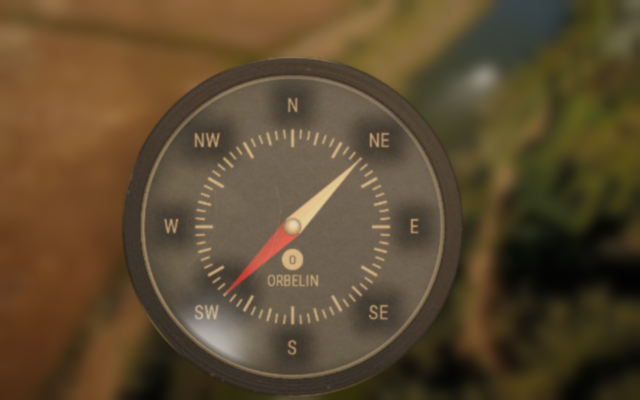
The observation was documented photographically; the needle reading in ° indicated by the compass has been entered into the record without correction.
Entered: 225 °
